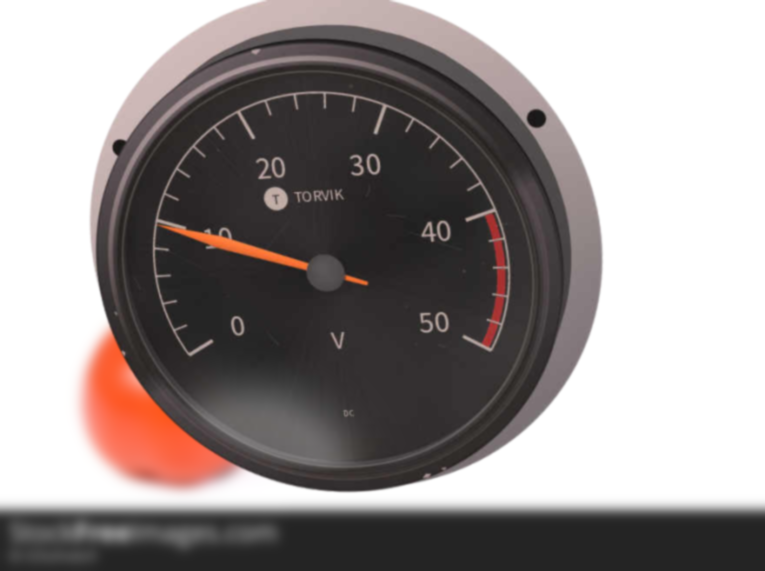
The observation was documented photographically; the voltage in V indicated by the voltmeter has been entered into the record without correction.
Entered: 10 V
